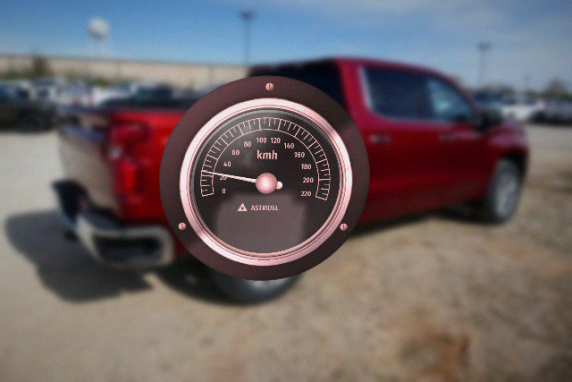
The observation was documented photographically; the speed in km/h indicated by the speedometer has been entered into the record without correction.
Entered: 25 km/h
